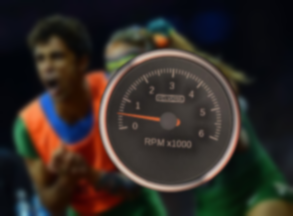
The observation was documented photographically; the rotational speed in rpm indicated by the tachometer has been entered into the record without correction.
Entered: 500 rpm
